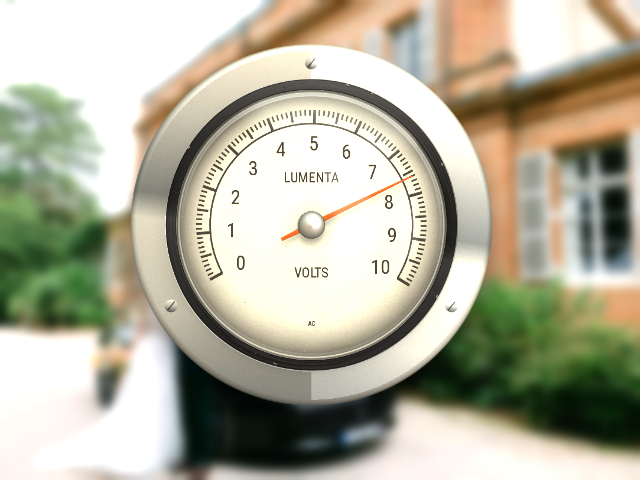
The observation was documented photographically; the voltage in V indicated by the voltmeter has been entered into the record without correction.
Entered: 7.6 V
